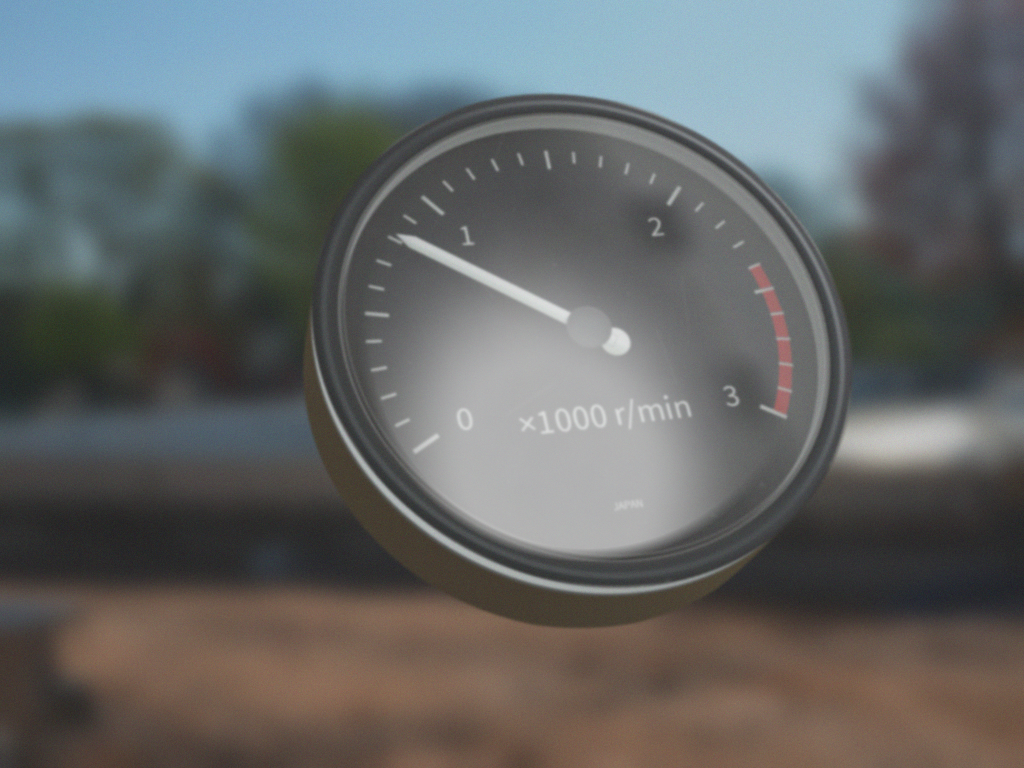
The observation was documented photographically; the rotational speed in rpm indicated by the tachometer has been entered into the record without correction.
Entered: 800 rpm
